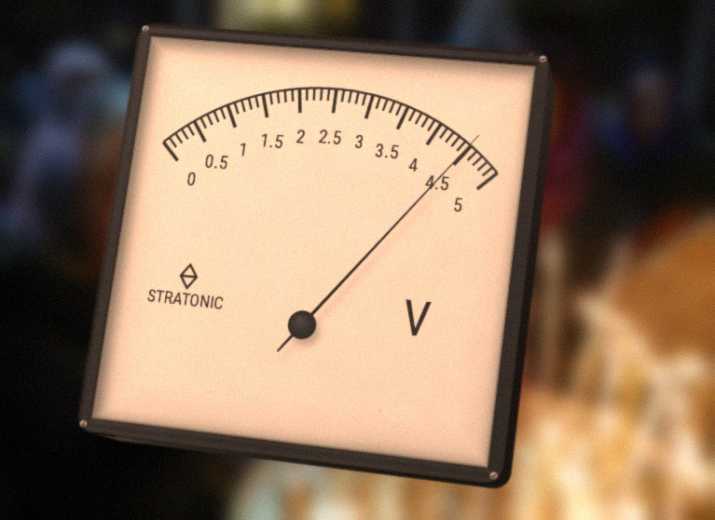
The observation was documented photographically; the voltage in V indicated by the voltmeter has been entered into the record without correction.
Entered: 4.5 V
